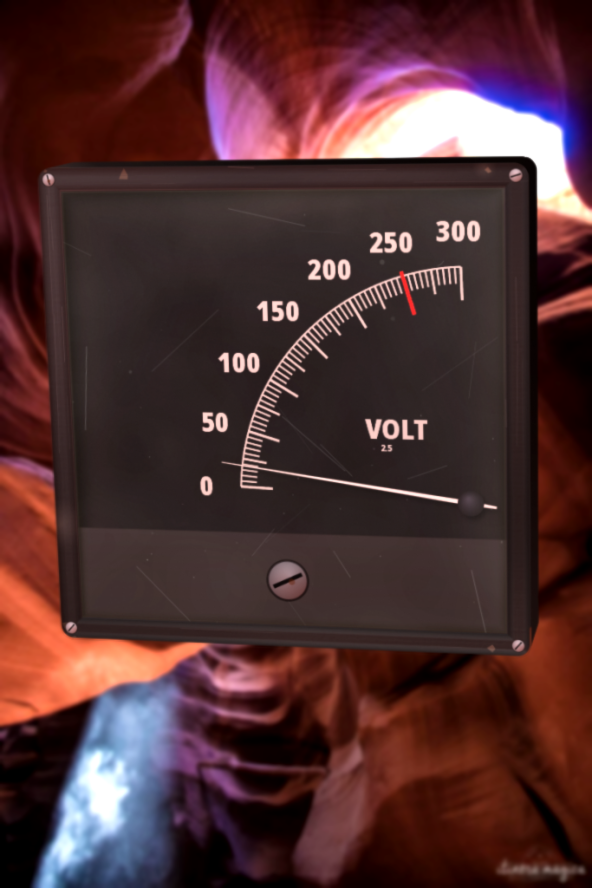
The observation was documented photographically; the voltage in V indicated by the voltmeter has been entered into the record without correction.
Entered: 20 V
